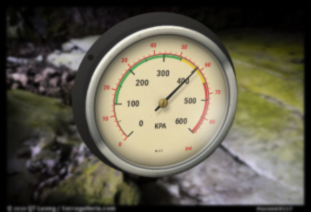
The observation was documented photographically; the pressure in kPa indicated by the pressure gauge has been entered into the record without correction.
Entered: 400 kPa
